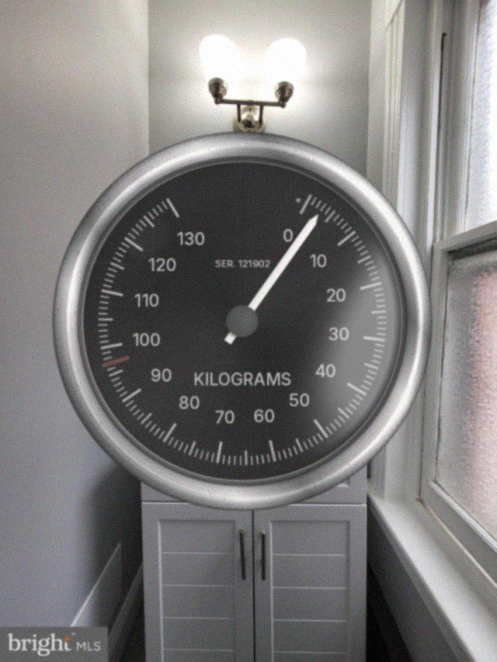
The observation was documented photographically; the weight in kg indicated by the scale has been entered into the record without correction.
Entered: 3 kg
